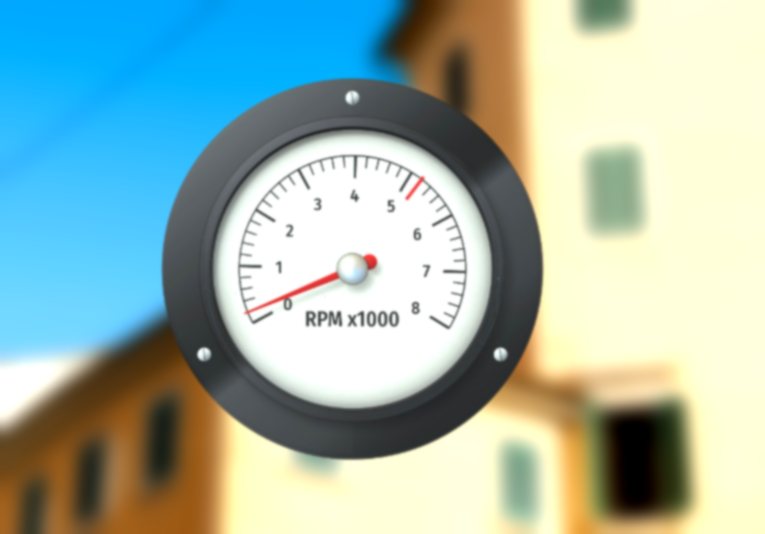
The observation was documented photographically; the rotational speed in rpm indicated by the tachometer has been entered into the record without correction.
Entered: 200 rpm
